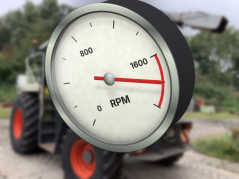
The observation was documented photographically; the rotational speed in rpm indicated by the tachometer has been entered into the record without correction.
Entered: 1800 rpm
